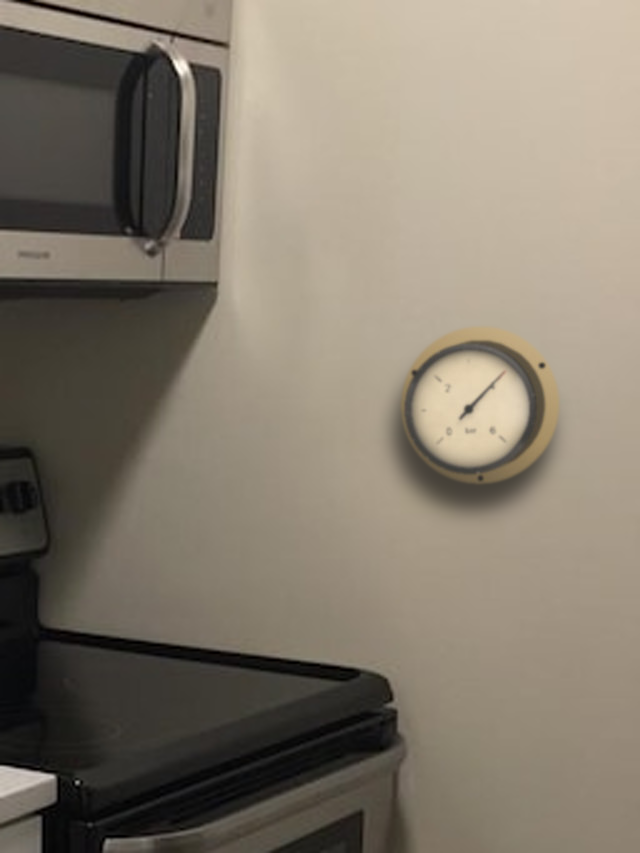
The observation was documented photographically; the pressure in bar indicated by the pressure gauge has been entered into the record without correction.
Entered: 4 bar
